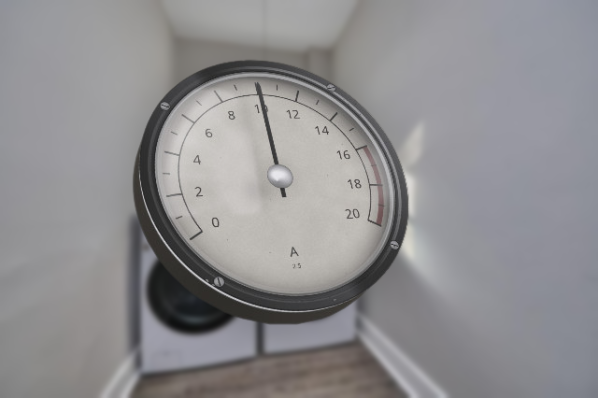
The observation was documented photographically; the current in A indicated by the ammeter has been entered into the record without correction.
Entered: 10 A
